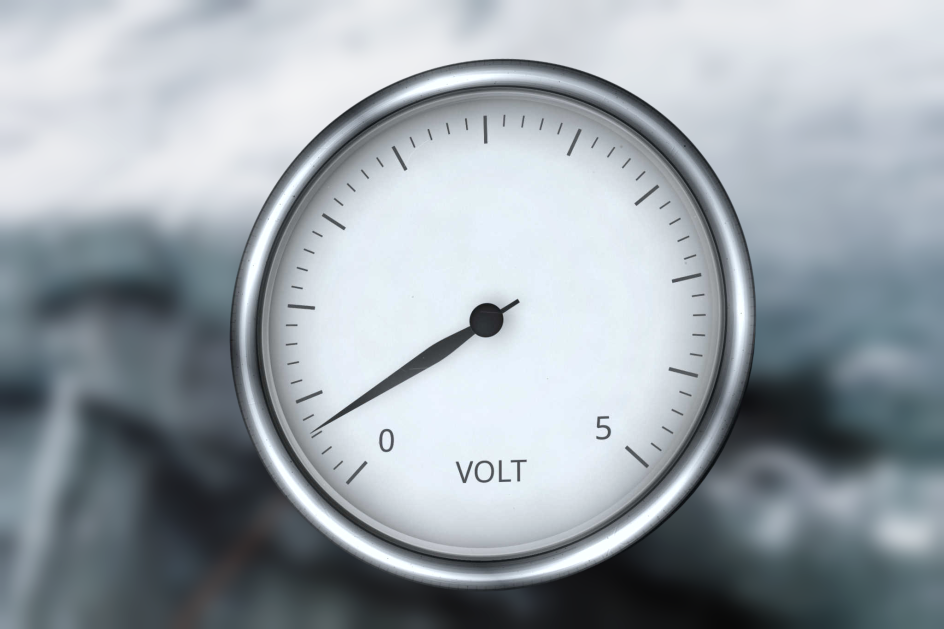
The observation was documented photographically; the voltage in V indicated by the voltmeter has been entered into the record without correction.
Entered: 0.3 V
